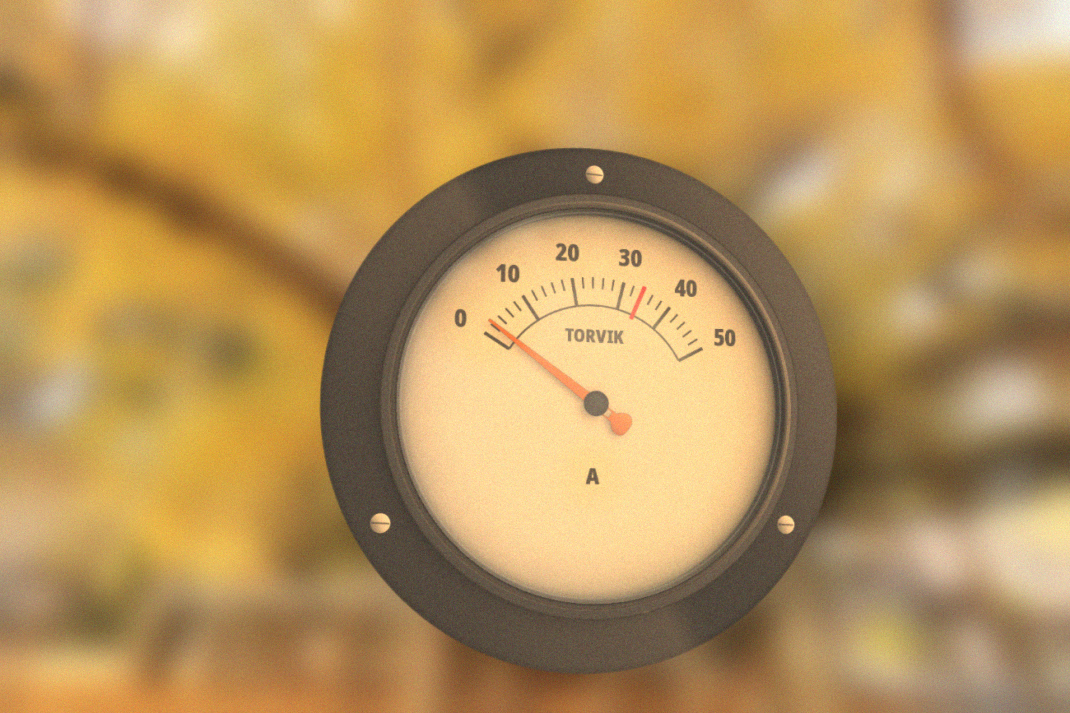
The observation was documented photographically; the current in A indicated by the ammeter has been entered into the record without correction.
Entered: 2 A
